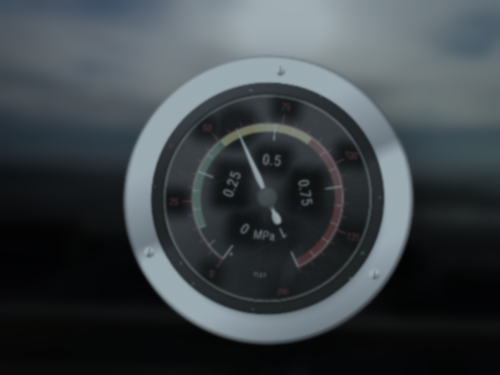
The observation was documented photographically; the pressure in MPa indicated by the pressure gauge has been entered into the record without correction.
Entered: 0.4 MPa
